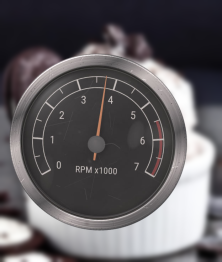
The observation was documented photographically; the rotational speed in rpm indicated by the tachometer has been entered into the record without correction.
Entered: 3750 rpm
